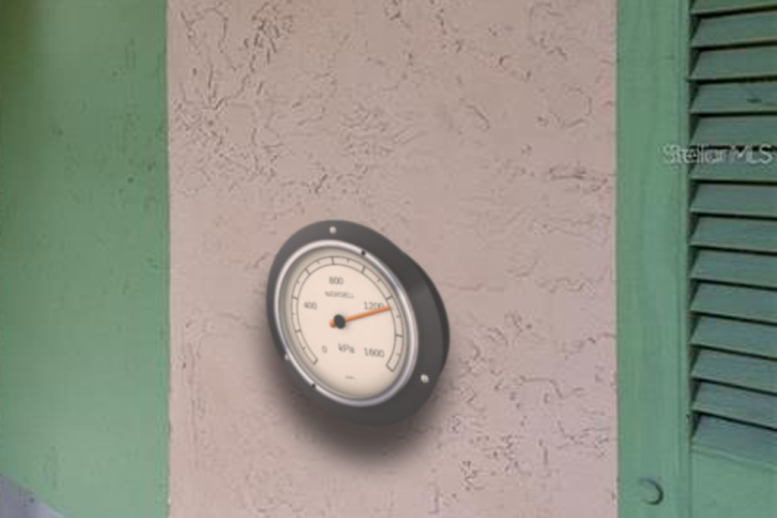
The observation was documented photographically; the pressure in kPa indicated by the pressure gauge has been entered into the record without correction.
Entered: 1250 kPa
